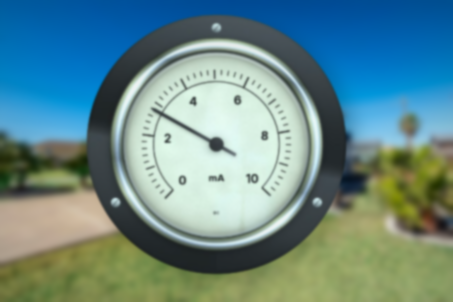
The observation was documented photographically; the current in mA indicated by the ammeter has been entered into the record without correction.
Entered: 2.8 mA
